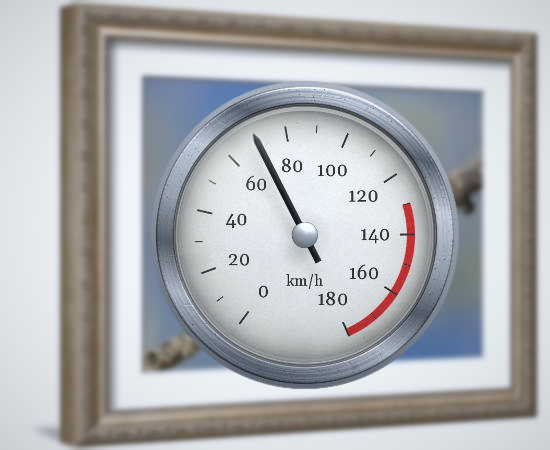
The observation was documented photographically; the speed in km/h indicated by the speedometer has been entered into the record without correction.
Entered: 70 km/h
